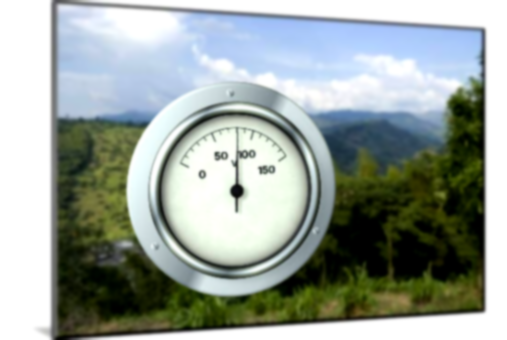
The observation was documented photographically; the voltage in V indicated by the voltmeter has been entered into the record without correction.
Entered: 80 V
